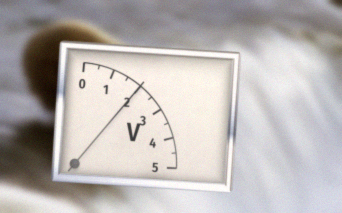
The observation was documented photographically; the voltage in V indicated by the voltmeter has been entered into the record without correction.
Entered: 2 V
